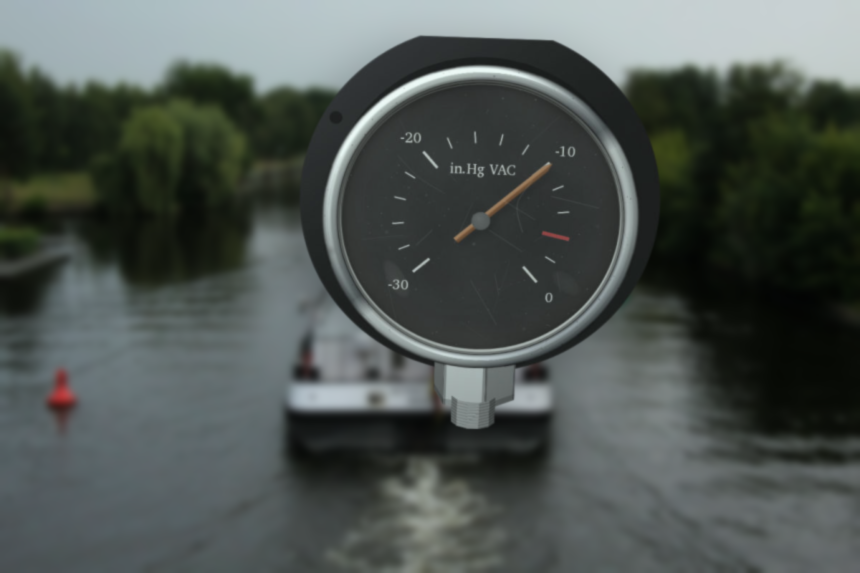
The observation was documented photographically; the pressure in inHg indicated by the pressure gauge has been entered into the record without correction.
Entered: -10 inHg
